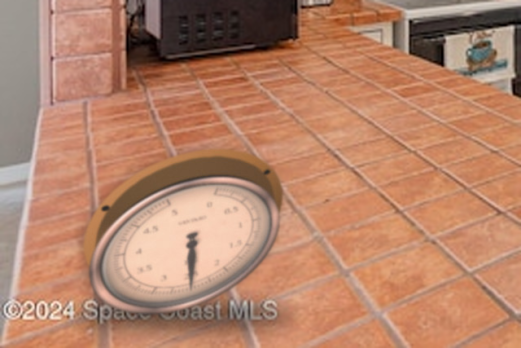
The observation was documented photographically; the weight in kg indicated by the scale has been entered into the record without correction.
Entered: 2.5 kg
